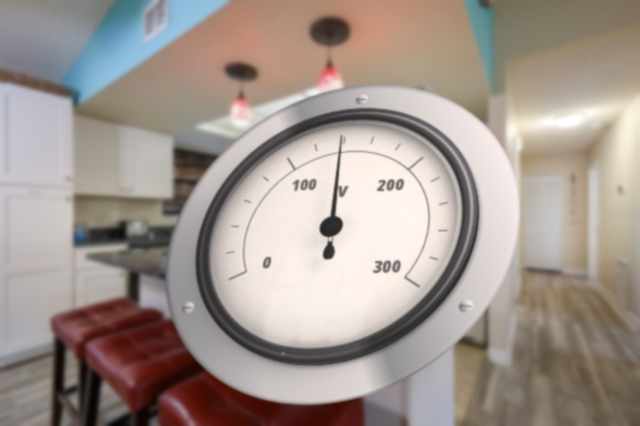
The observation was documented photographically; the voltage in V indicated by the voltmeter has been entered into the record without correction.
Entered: 140 V
